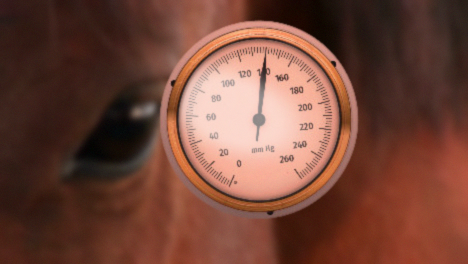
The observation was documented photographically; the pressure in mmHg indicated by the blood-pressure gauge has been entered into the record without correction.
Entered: 140 mmHg
